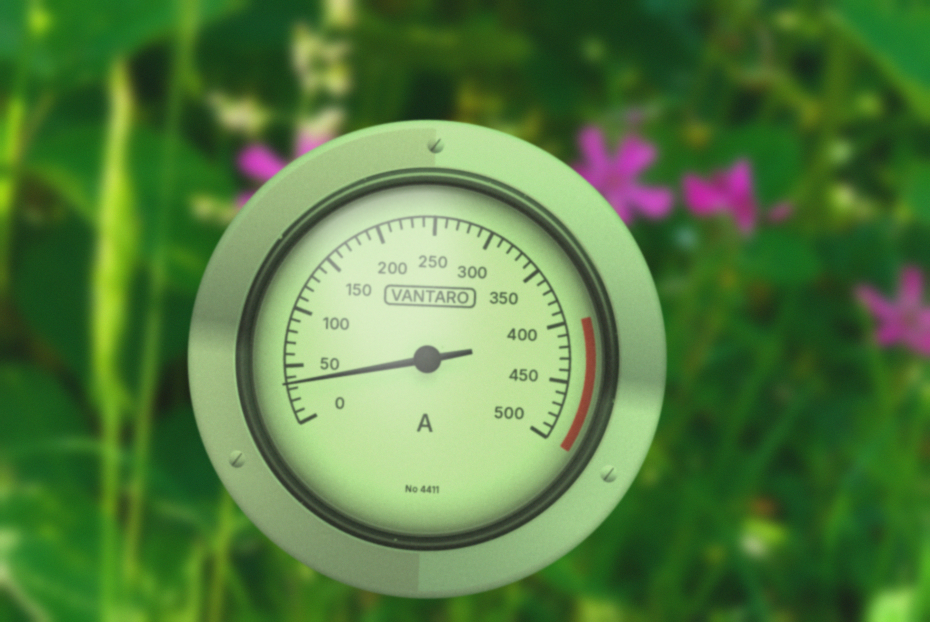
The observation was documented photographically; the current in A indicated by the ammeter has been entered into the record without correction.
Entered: 35 A
